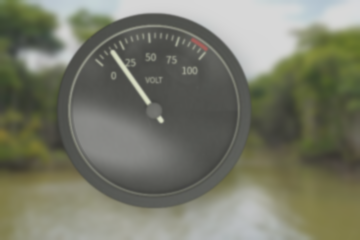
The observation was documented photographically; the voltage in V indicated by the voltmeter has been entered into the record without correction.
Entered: 15 V
